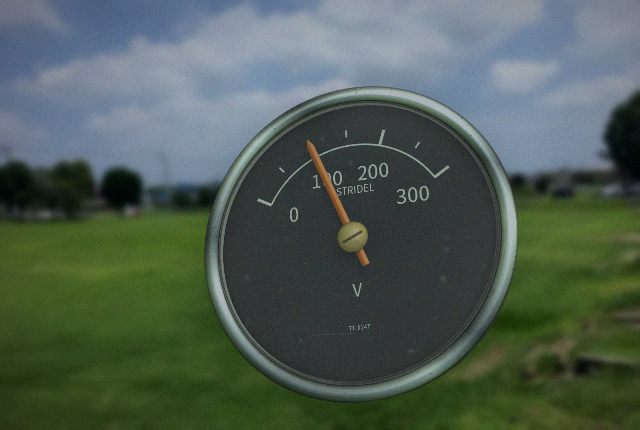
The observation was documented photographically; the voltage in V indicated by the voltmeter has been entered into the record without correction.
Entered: 100 V
